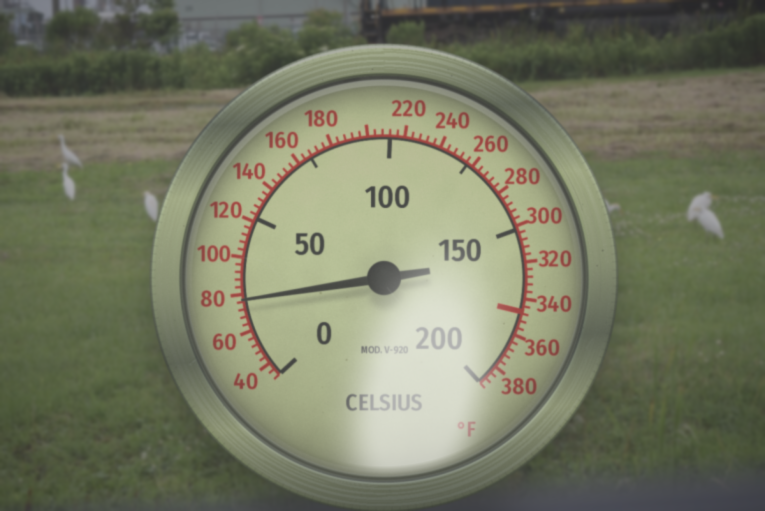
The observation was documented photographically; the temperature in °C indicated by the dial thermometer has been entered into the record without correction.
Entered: 25 °C
